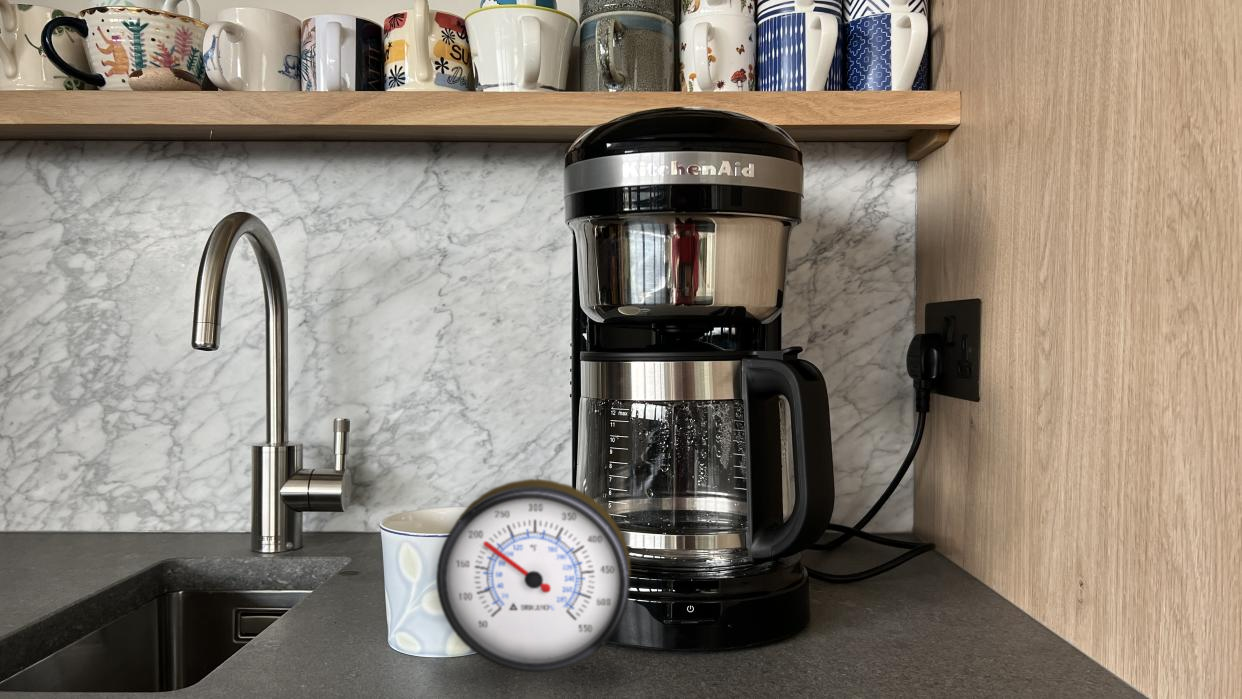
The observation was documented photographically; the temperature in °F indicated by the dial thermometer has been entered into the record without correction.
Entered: 200 °F
